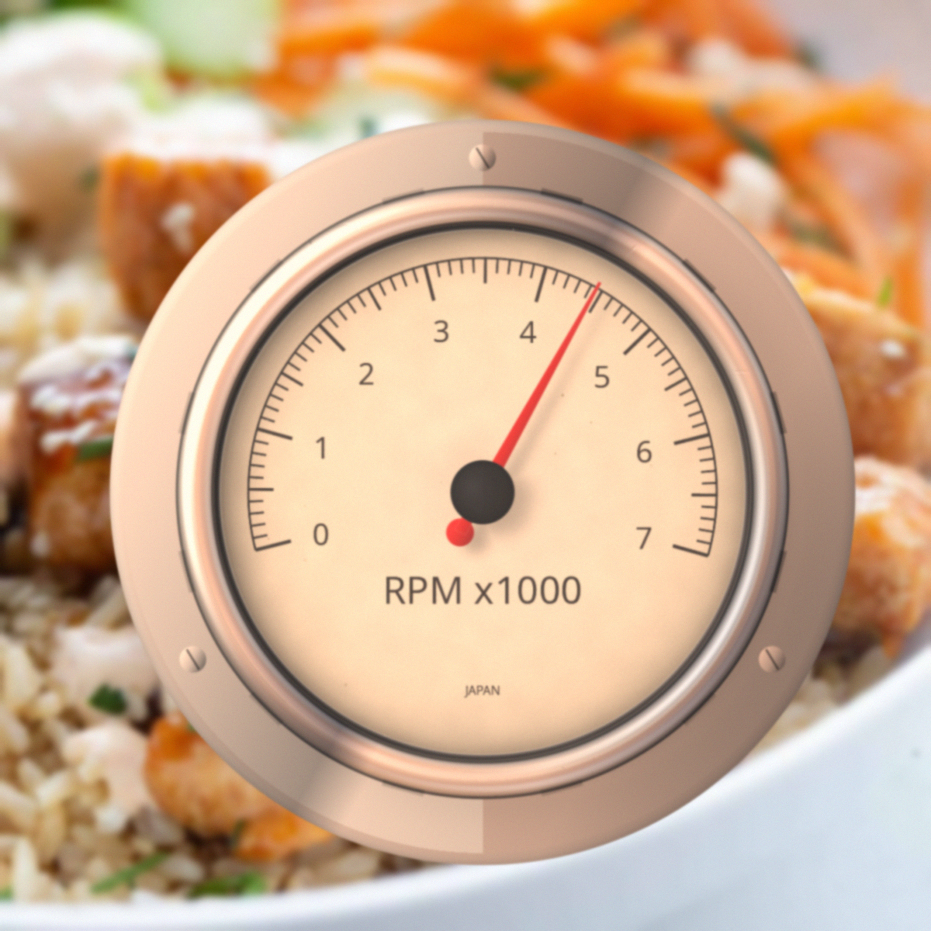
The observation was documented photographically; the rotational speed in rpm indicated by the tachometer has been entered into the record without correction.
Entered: 4450 rpm
